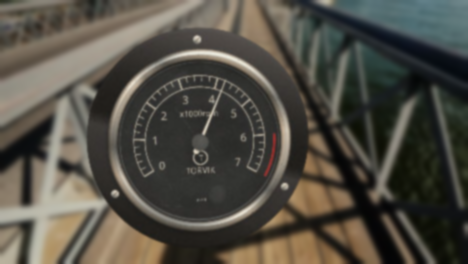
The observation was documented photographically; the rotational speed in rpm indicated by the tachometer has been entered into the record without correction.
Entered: 4200 rpm
